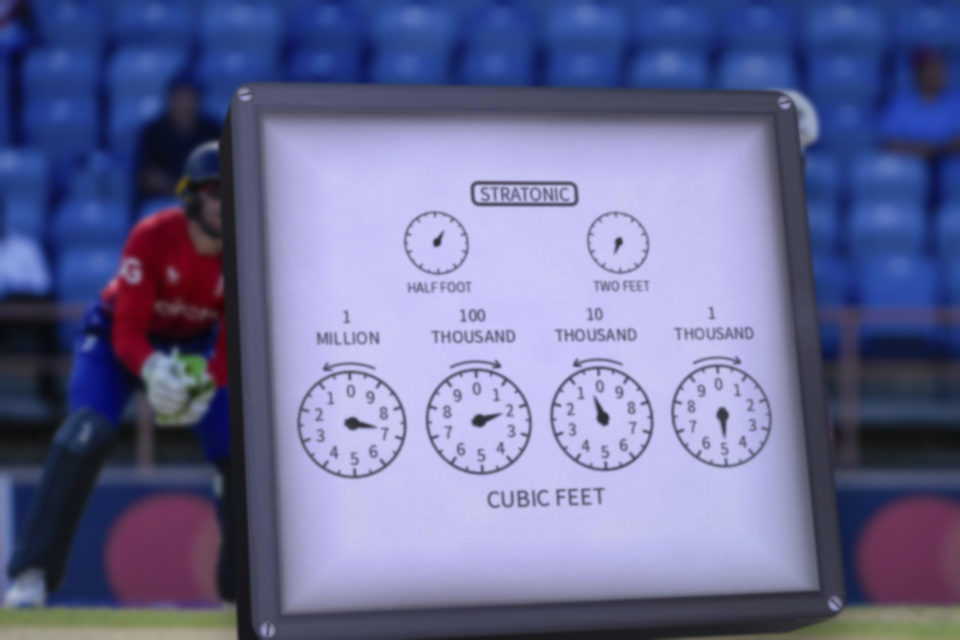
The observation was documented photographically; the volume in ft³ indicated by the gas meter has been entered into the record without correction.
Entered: 720500 ft³
